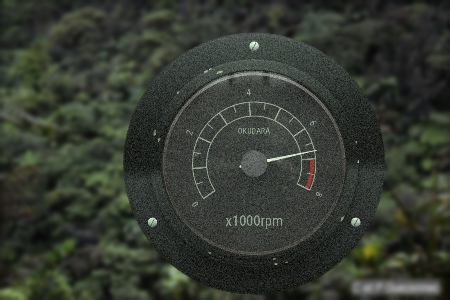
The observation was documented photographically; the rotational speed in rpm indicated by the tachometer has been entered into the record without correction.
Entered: 6750 rpm
